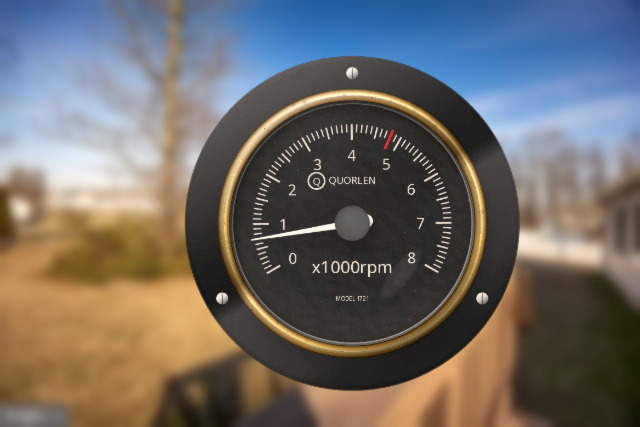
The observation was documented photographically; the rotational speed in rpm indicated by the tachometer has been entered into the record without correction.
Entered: 700 rpm
